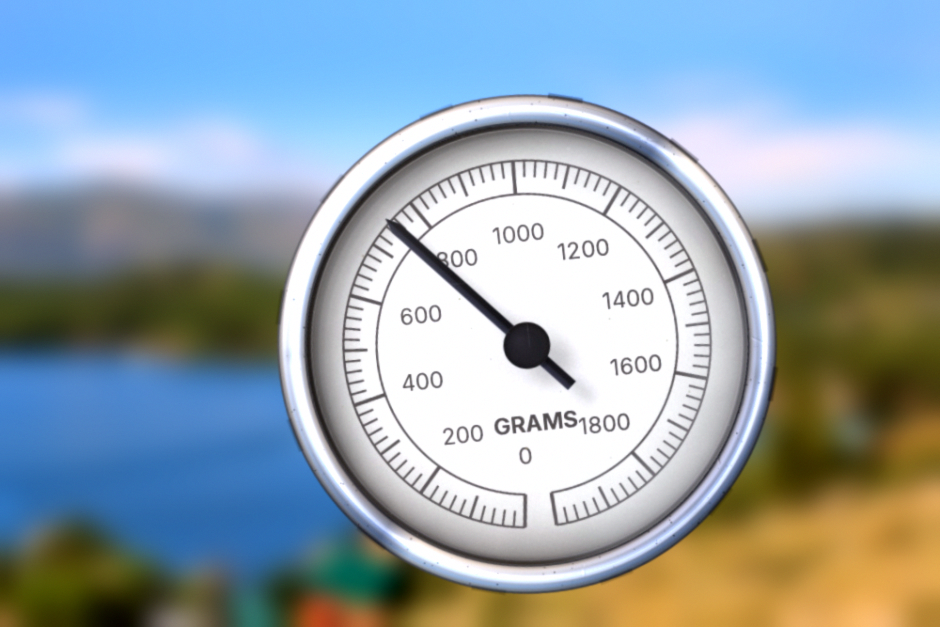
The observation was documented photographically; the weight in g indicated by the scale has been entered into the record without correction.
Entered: 750 g
